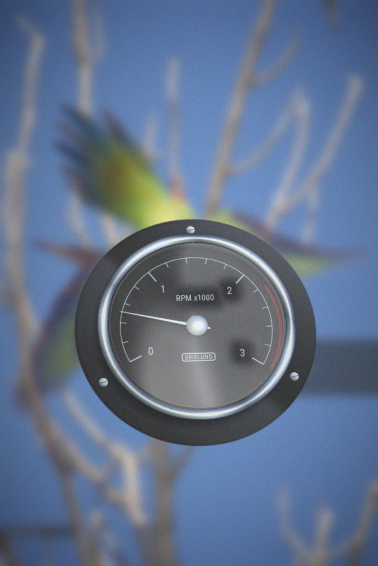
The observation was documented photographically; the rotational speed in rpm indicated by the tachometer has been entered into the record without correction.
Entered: 500 rpm
